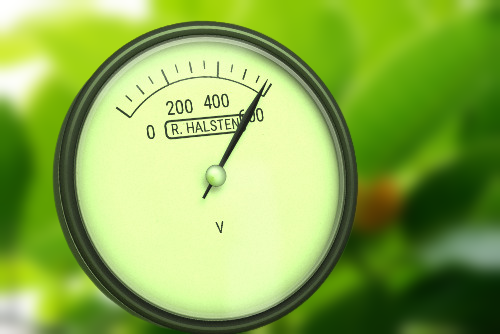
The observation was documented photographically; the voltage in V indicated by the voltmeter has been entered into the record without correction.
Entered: 575 V
